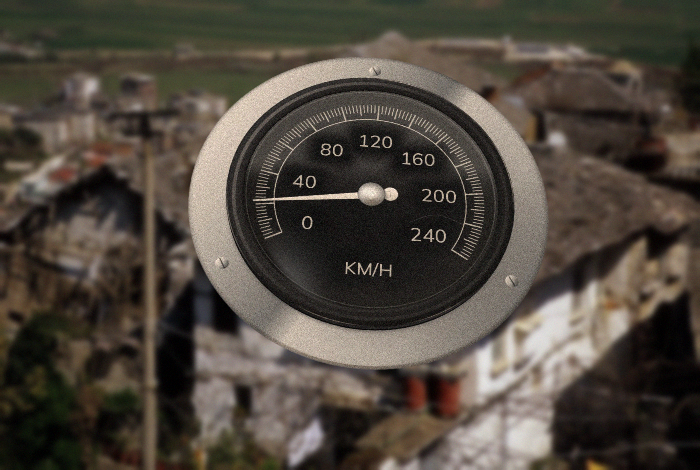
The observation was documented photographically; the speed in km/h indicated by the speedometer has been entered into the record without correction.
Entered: 20 km/h
